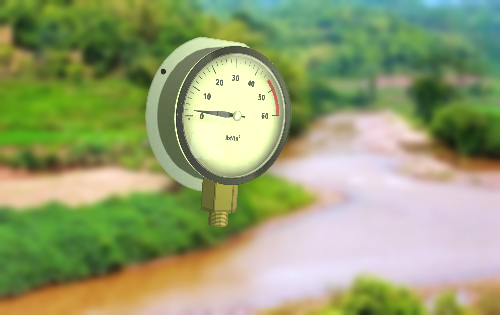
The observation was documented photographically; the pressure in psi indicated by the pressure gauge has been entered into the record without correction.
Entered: 2 psi
